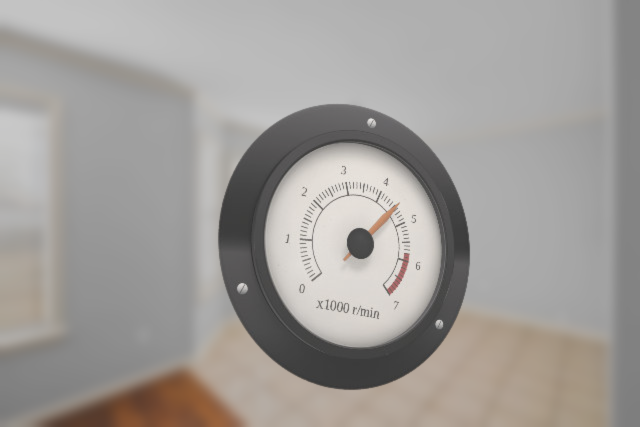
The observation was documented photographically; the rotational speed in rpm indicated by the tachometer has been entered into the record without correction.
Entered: 4500 rpm
